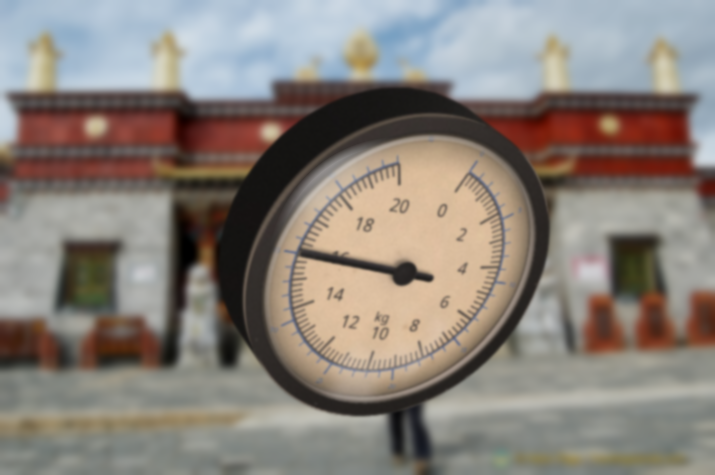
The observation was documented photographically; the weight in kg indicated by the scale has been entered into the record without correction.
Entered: 16 kg
